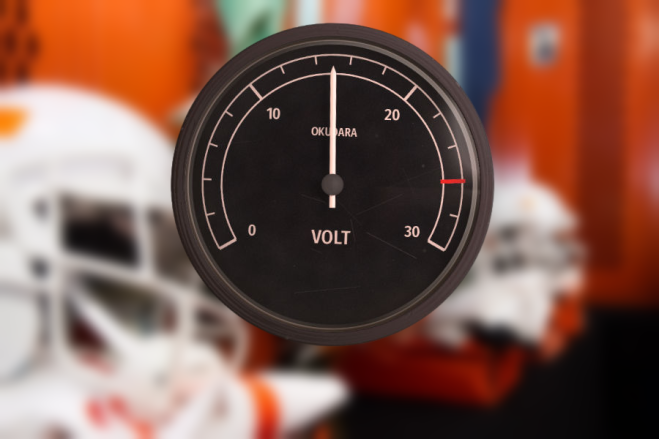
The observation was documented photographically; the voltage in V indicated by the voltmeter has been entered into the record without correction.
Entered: 15 V
